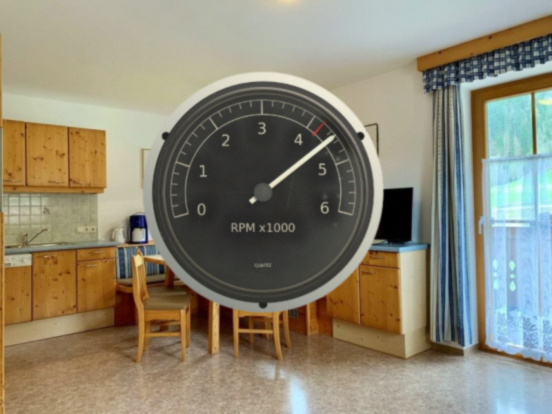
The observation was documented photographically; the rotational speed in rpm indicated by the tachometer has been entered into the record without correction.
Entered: 4500 rpm
